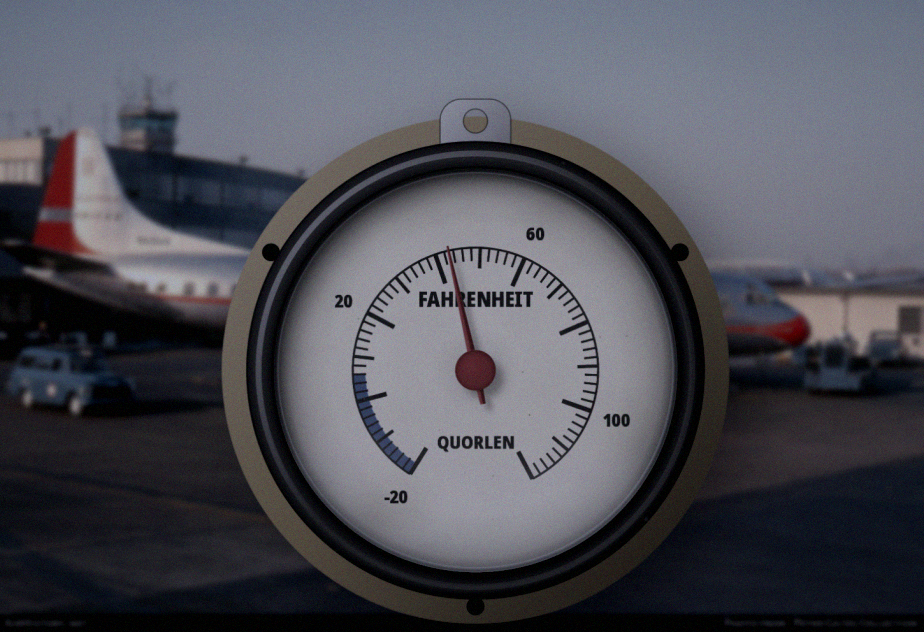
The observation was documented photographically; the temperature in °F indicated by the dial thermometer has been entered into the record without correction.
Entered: 43 °F
